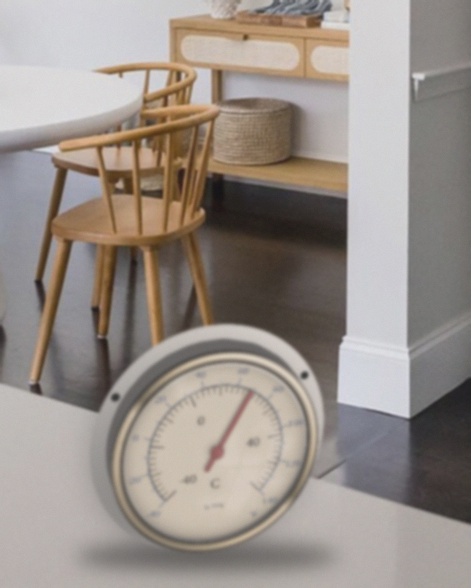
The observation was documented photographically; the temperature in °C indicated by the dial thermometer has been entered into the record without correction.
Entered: 20 °C
